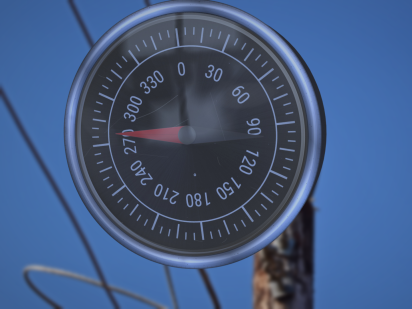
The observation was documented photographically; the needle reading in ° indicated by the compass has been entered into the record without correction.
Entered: 277.5 °
